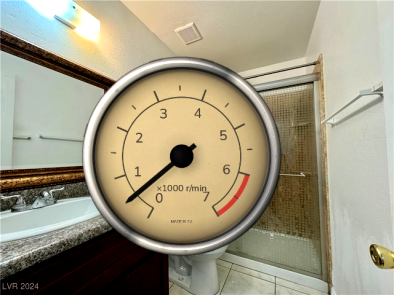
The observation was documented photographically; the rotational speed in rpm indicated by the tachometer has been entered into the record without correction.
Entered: 500 rpm
